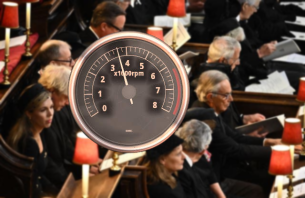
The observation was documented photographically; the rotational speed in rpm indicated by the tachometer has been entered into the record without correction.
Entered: 3600 rpm
